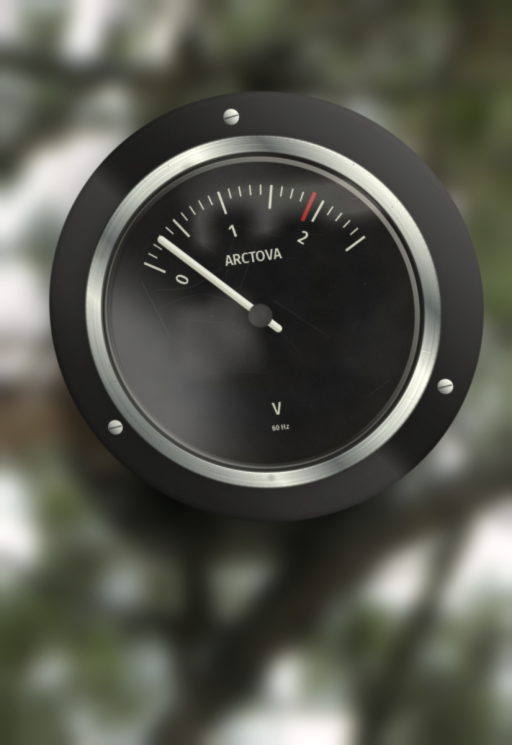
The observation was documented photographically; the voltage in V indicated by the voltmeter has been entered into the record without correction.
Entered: 0.3 V
